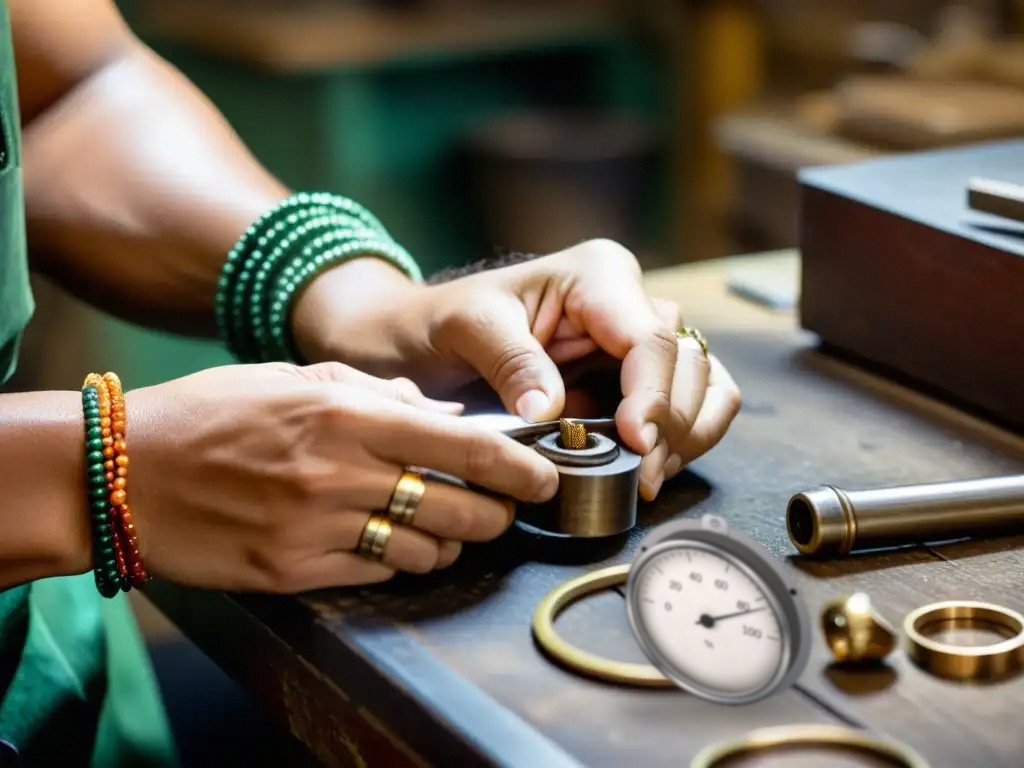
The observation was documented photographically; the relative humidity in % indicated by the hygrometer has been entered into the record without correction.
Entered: 84 %
